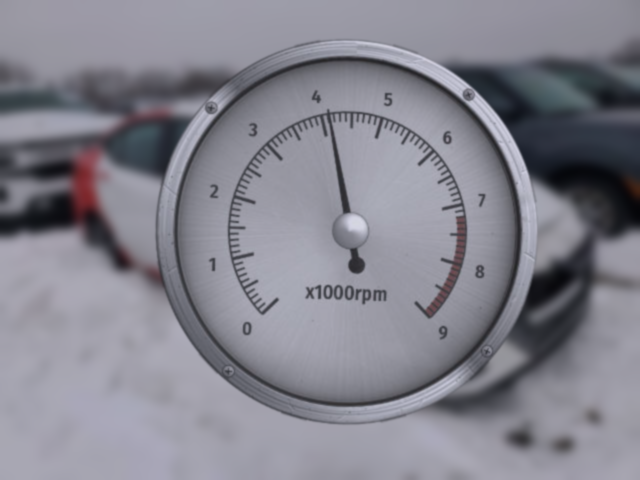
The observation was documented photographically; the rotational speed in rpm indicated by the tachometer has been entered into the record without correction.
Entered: 4100 rpm
